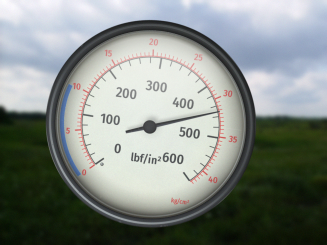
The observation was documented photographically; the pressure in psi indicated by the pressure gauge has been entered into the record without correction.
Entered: 450 psi
